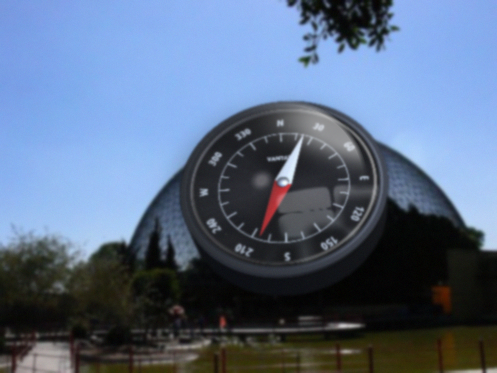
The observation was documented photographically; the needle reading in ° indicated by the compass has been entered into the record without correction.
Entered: 202.5 °
